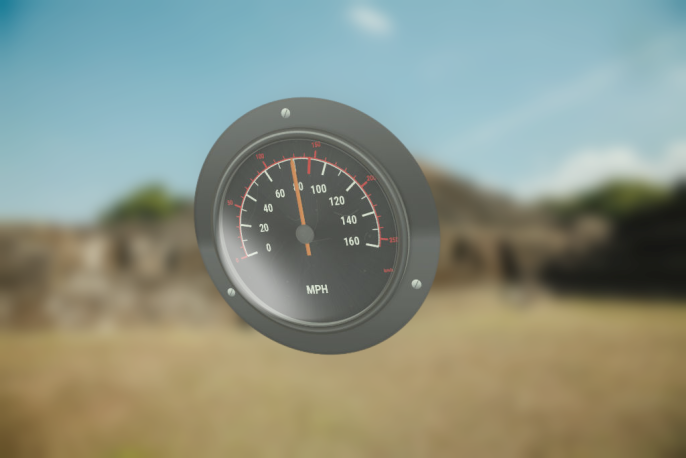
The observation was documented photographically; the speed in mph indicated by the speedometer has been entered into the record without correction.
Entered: 80 mph
